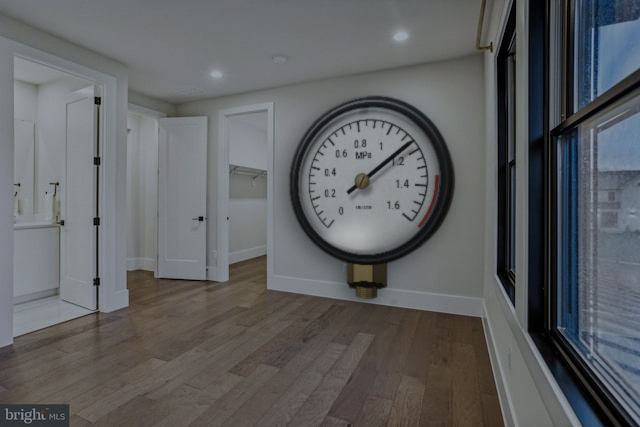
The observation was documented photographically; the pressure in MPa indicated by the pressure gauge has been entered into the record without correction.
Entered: 1.15 MPa
